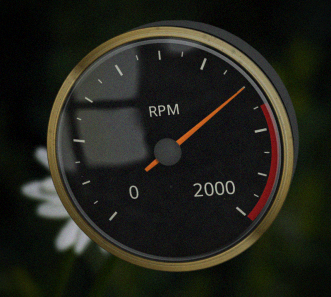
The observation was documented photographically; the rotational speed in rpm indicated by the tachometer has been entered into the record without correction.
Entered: 1400 rpm
